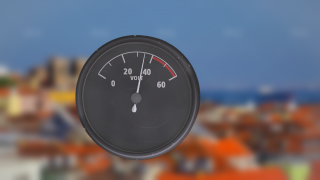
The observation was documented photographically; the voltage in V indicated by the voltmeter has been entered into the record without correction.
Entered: 35 V
